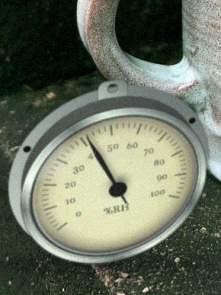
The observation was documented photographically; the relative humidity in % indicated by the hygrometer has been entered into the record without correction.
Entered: 42 %
